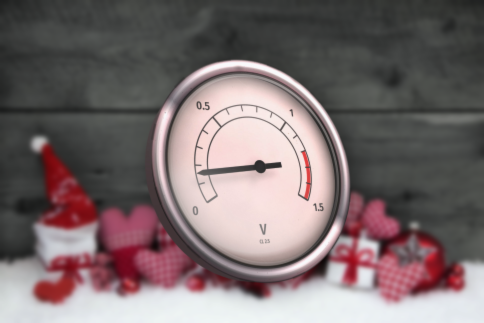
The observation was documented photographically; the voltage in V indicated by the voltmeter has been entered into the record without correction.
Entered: 0.15 V
